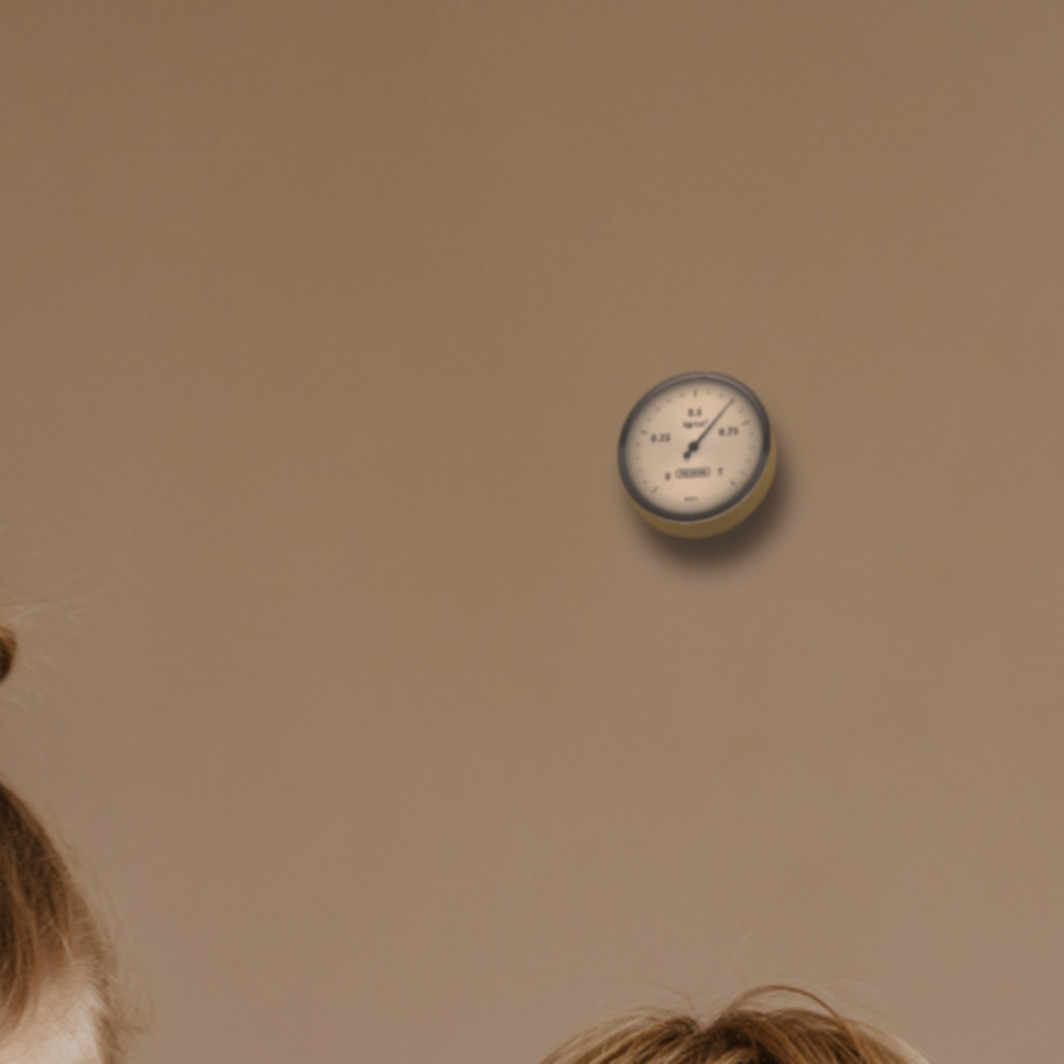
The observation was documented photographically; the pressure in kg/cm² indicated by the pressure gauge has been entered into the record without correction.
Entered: 0.65 kg/cm²
